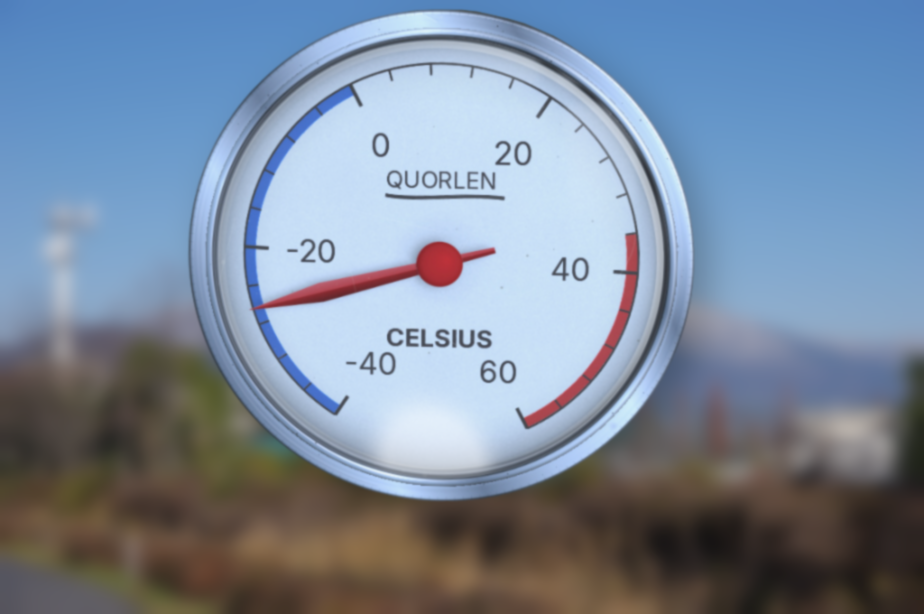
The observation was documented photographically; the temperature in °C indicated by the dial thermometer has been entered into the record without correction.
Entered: -26 °C
